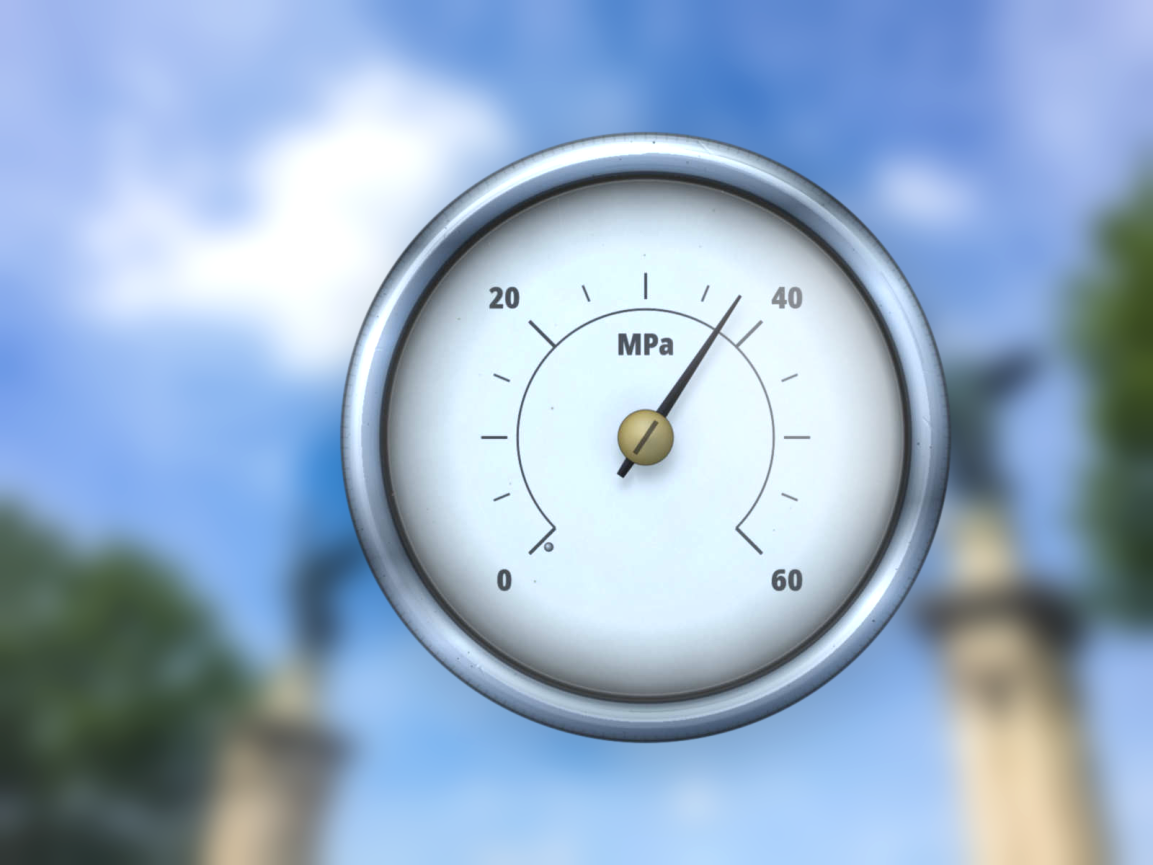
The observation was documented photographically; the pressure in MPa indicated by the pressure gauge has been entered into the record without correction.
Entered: 37.5 MPa
